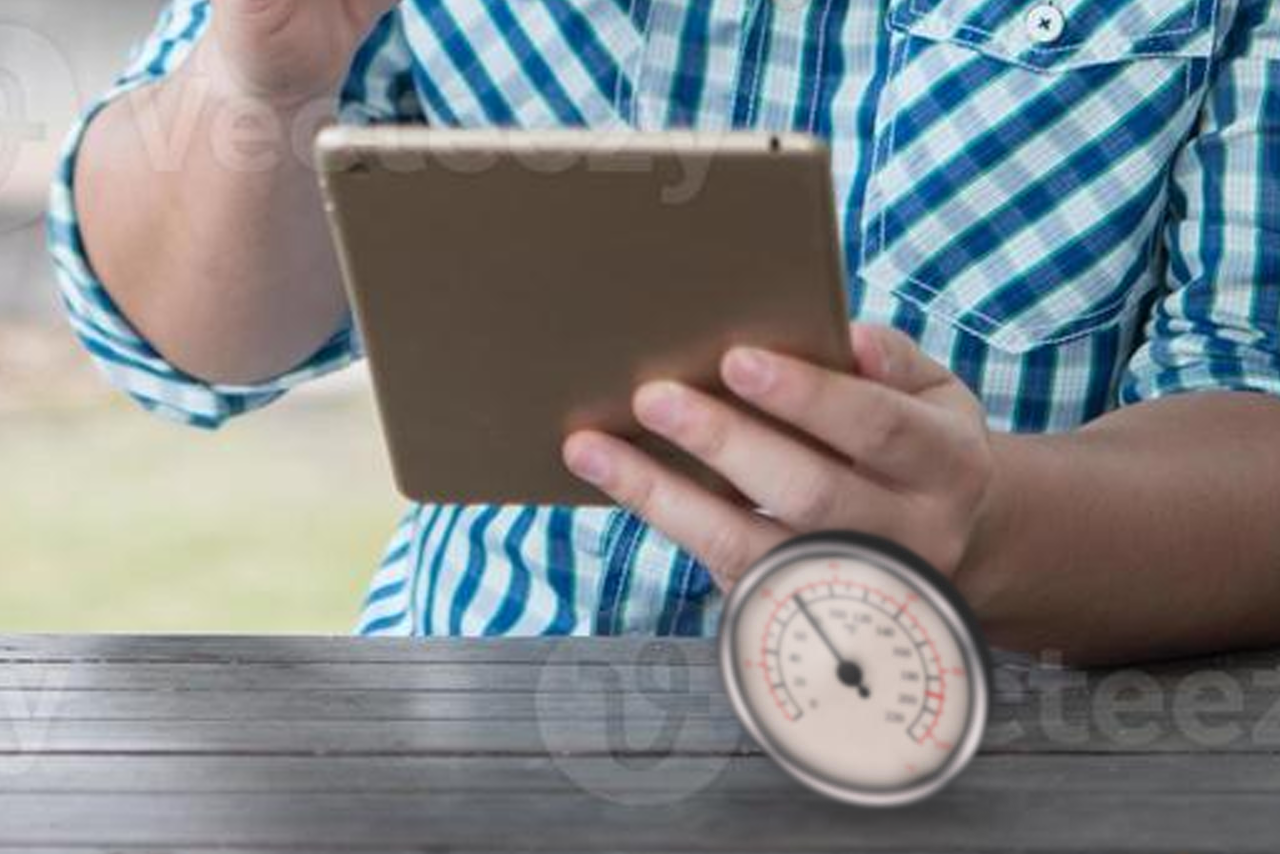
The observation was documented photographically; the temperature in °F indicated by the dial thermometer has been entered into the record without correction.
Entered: 80 °F
